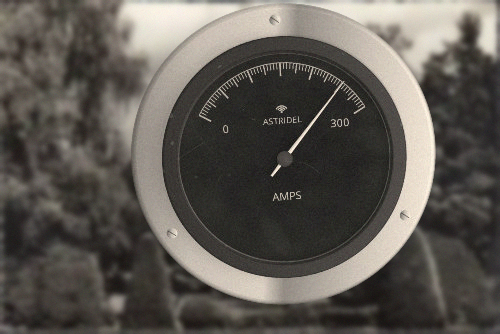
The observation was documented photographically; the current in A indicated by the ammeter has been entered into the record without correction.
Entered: 250 A
